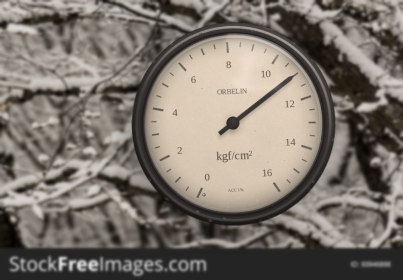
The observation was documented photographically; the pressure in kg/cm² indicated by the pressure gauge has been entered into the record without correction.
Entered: 11 kg/cm²
